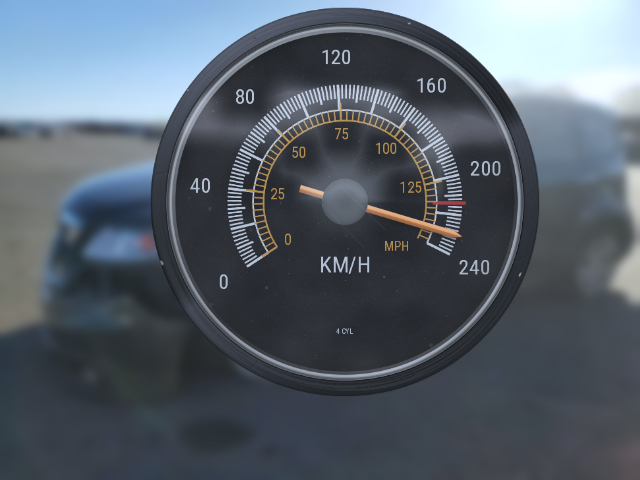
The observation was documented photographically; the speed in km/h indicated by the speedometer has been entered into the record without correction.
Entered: 230 km/h
